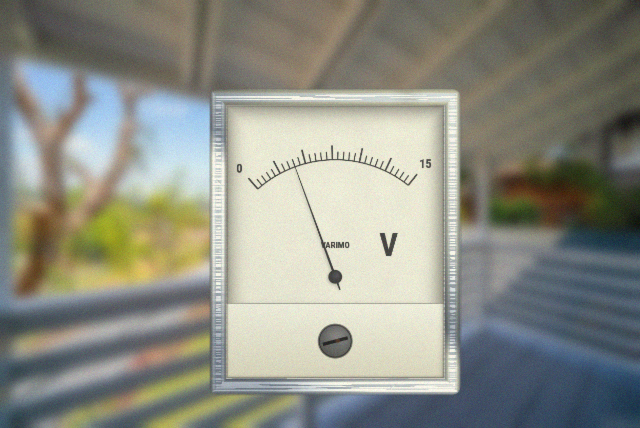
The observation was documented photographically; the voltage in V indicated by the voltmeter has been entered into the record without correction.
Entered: 4 V
